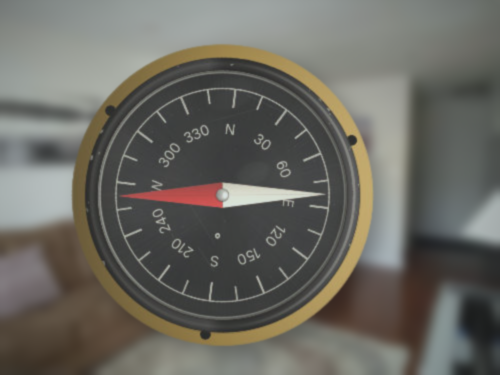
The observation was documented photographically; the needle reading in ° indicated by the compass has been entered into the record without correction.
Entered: 262.5 °
